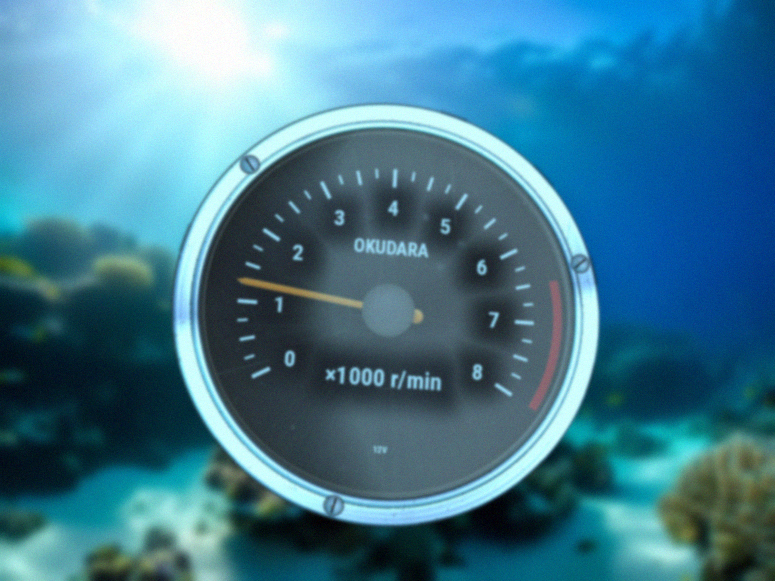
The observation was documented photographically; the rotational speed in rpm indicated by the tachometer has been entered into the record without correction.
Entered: 1250 rpm
